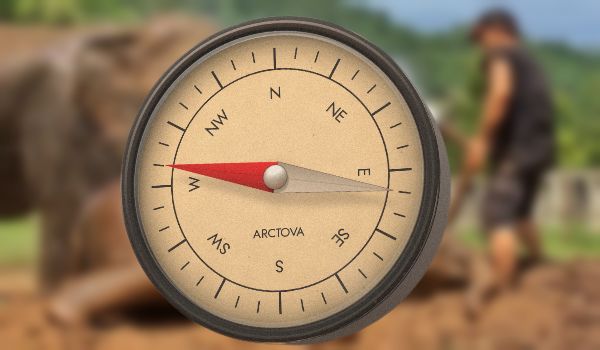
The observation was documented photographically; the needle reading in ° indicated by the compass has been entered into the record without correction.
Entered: 280 °
